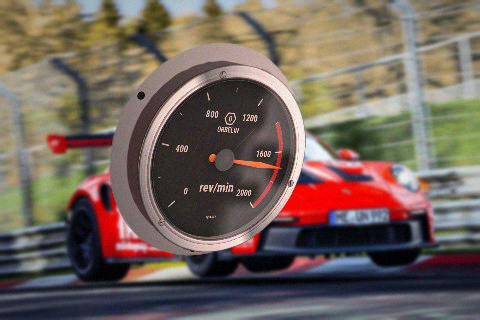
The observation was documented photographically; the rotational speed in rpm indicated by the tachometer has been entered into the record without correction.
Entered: 1700 rpm
